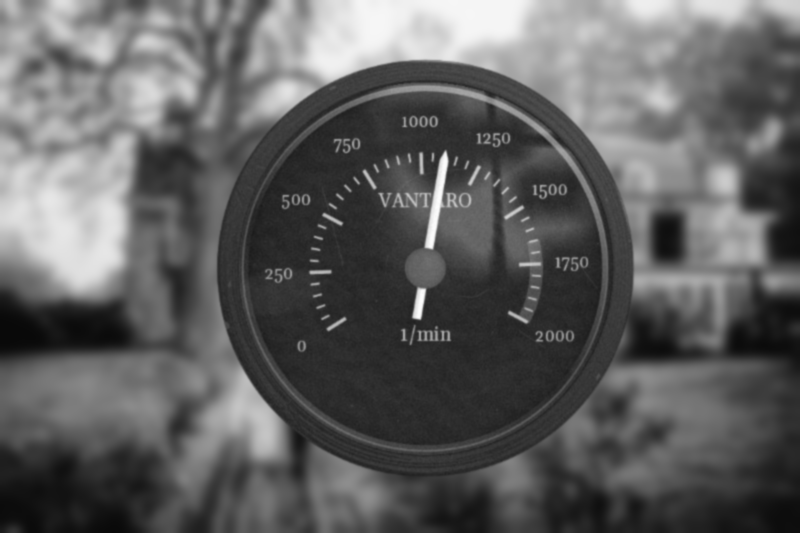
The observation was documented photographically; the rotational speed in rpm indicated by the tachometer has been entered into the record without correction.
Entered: 1100 rpm
